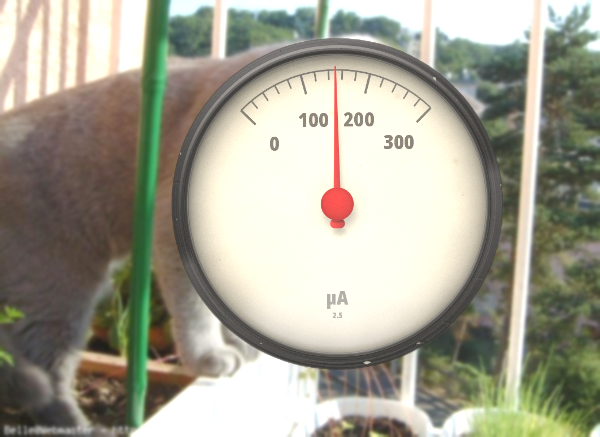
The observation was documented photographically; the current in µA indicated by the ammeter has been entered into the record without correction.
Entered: 150 µA
